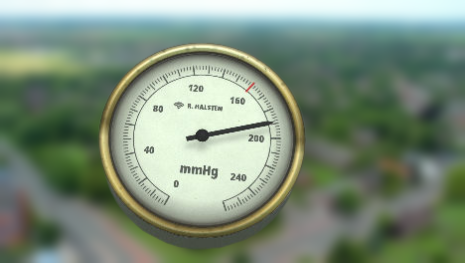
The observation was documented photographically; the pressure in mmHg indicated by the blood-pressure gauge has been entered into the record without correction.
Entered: 190 mmHg
